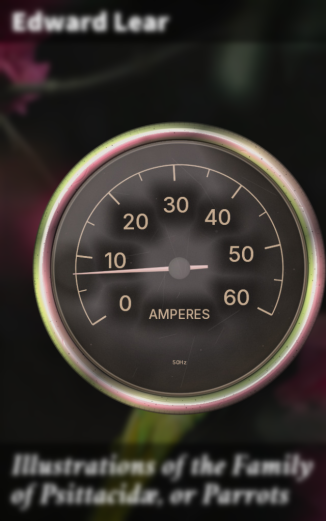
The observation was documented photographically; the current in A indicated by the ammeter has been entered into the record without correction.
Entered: 7.5 A
